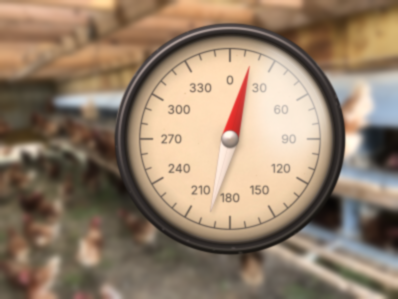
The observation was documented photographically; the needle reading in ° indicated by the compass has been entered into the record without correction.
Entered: 15 °
